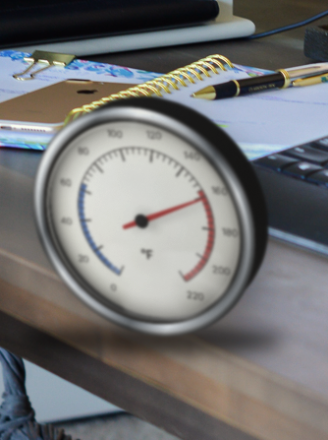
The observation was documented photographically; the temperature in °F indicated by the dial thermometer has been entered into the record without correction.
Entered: 160 °F
